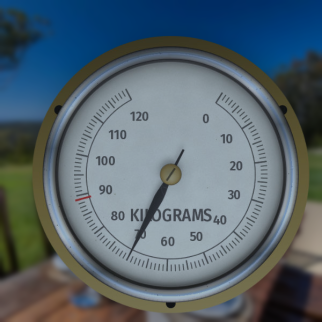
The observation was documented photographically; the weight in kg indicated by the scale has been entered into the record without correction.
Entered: 70 kg
